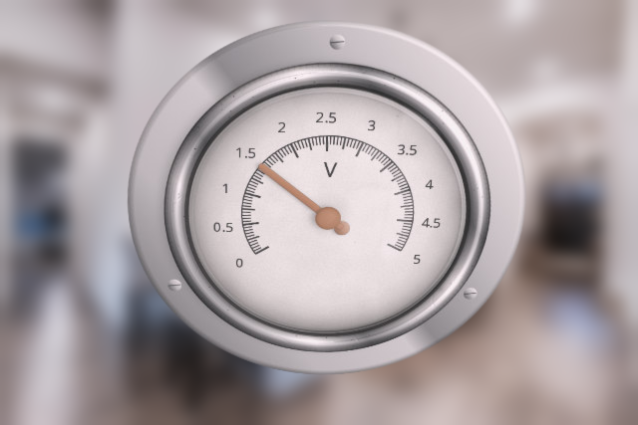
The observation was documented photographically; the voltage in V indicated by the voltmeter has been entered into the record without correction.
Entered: 1.5 V
